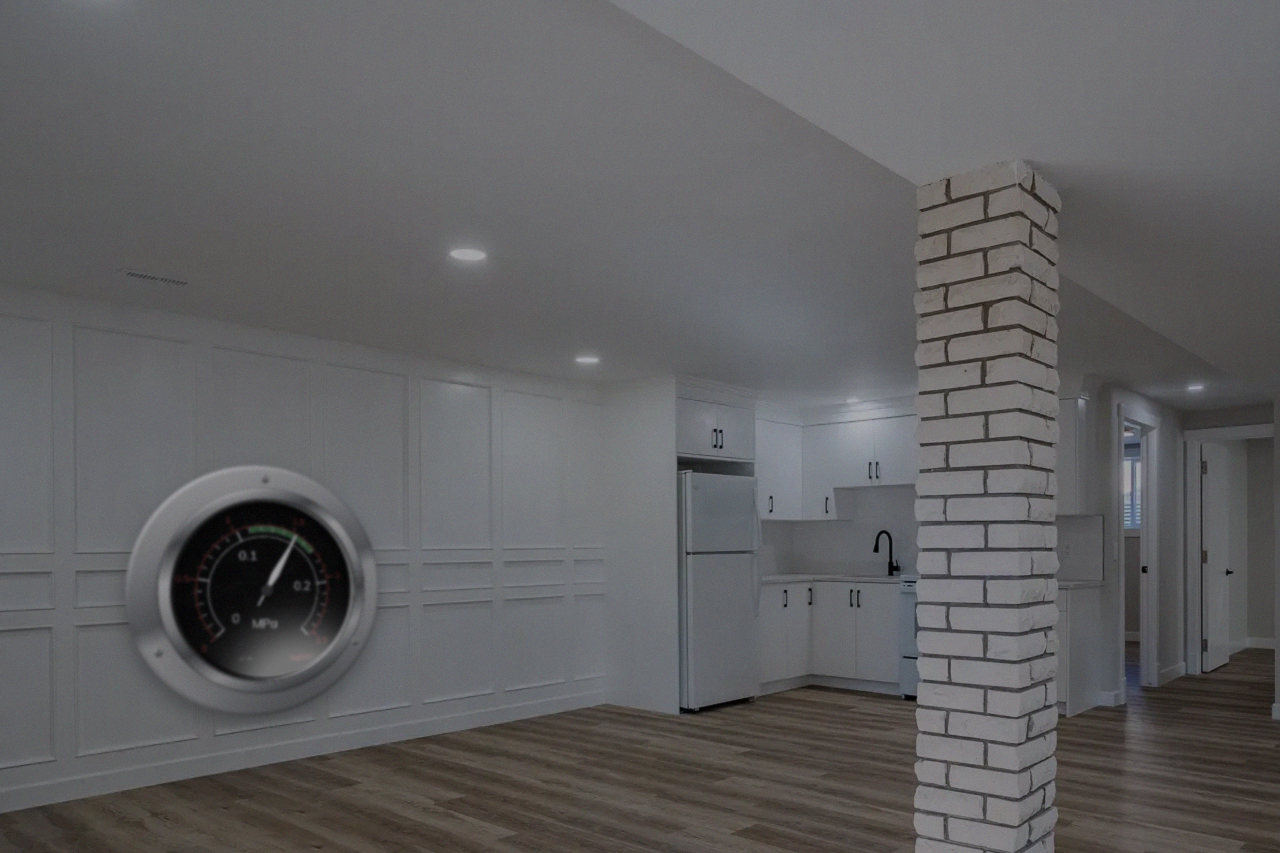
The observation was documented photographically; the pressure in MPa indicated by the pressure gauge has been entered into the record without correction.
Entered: 0.15 MPa
